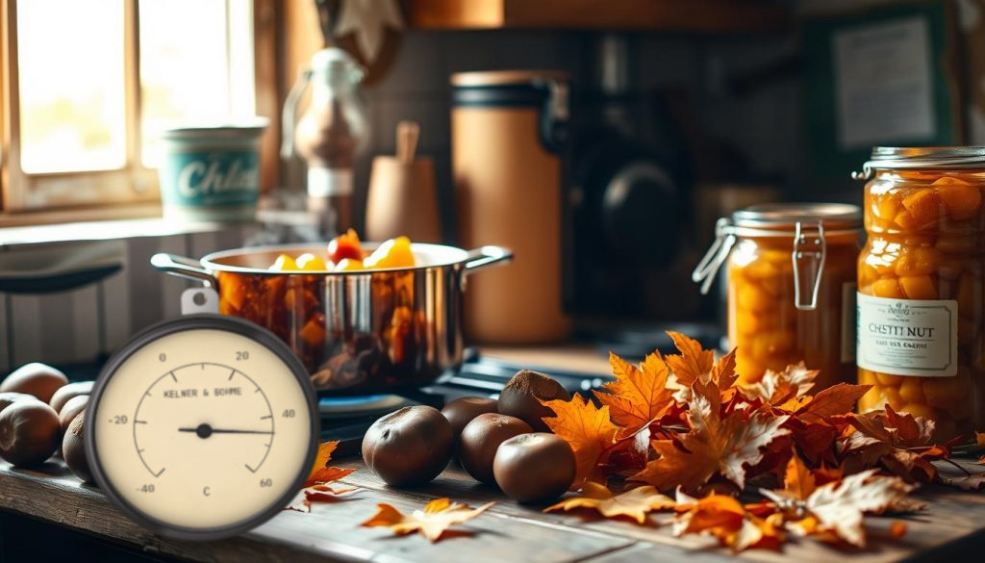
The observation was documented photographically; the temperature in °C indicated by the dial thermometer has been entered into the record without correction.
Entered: 45 °C
